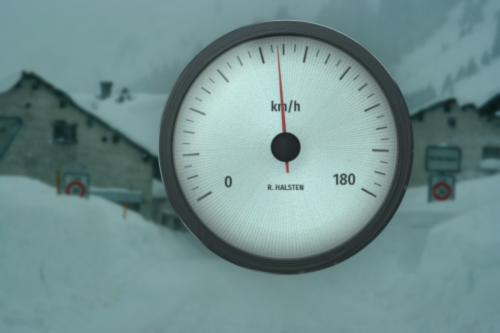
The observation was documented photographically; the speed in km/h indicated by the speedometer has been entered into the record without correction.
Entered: 87.5 km/h
